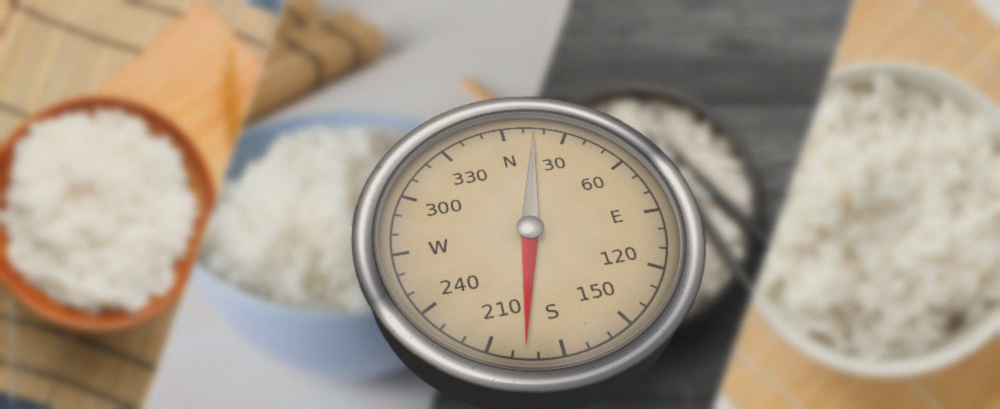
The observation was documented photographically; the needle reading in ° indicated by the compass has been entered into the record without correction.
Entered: 195 °
